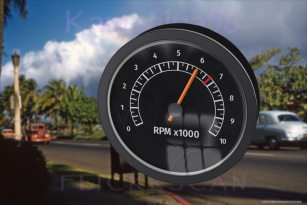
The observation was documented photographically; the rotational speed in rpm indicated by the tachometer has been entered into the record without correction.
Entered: 6000 rpm
